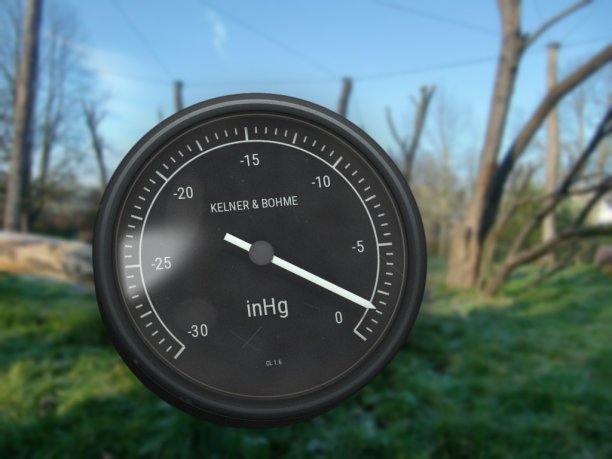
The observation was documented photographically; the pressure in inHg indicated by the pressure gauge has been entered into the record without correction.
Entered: -1.5 inHg
